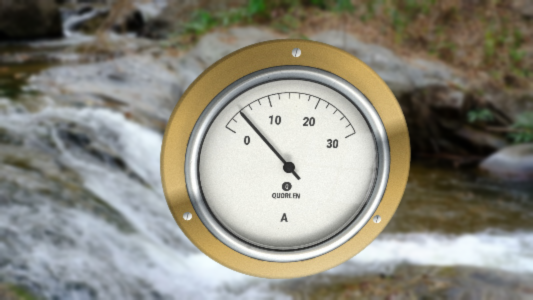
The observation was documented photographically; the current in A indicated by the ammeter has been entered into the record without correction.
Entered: 4 A
